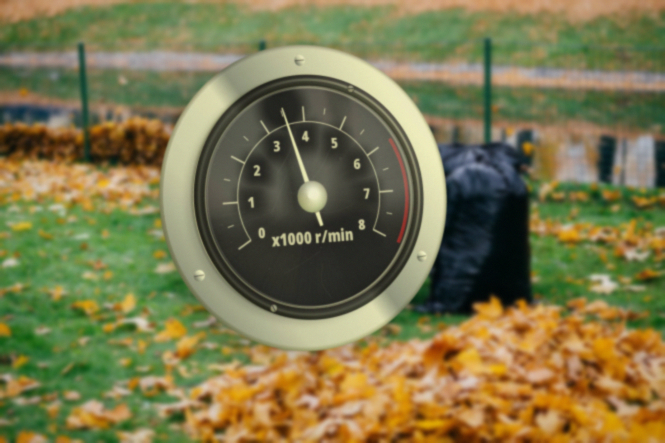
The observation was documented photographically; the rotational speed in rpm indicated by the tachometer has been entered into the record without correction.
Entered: 3500 rpm
